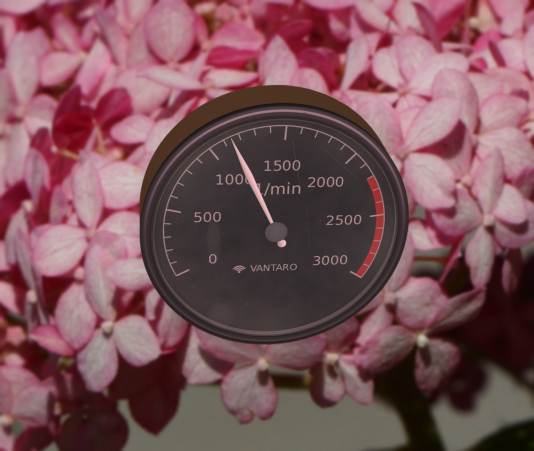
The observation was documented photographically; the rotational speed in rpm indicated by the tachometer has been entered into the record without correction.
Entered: 1150 rpm
